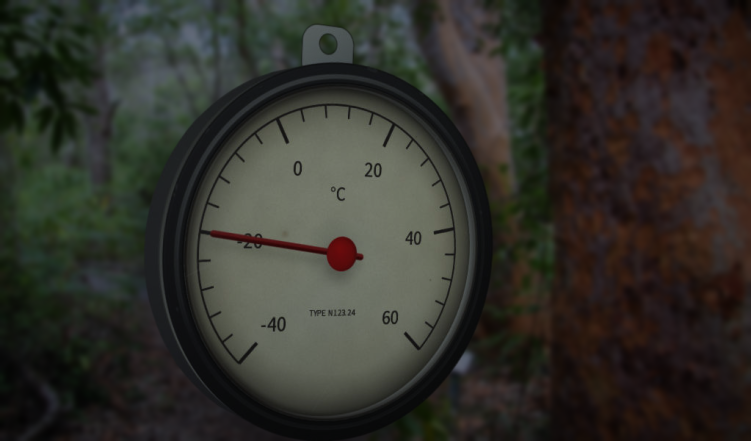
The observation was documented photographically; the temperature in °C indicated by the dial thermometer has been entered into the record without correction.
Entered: -20 °C
